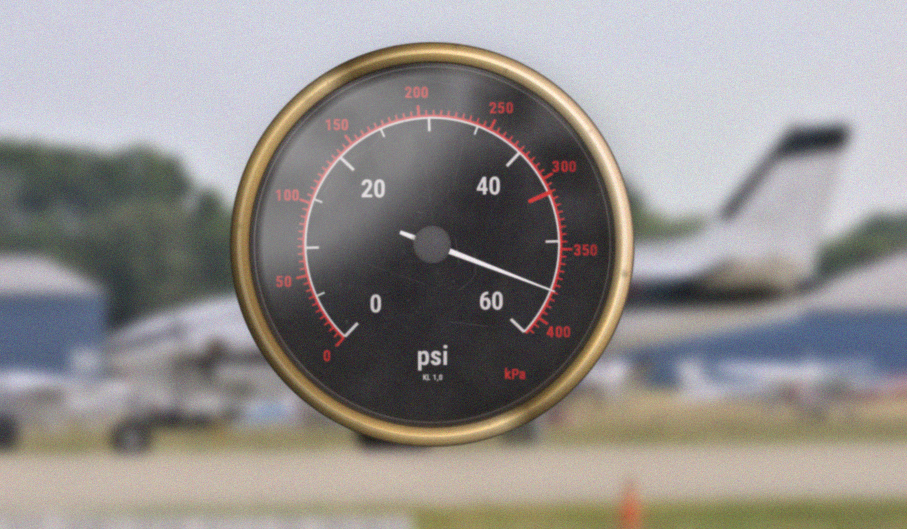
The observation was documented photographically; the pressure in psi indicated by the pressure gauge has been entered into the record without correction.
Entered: 55 psi
